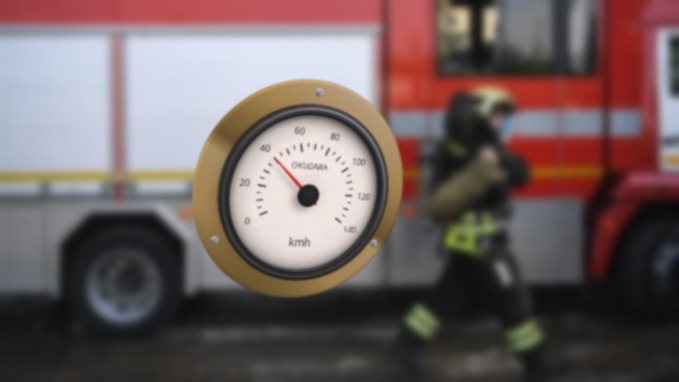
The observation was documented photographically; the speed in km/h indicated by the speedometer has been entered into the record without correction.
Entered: 40 km/h
